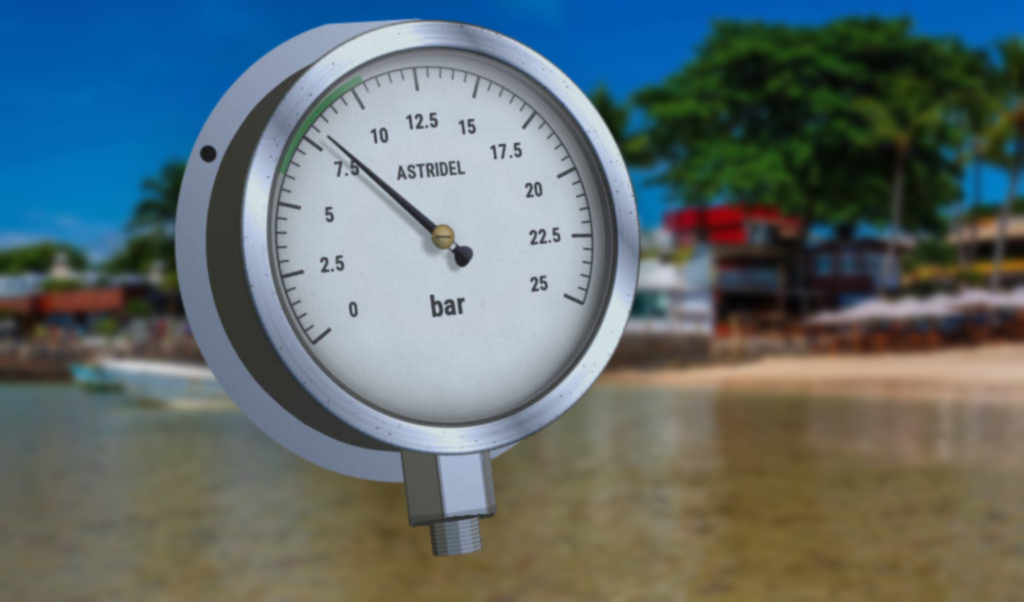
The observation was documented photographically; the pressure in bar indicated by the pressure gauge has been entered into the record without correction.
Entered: 8 bar
